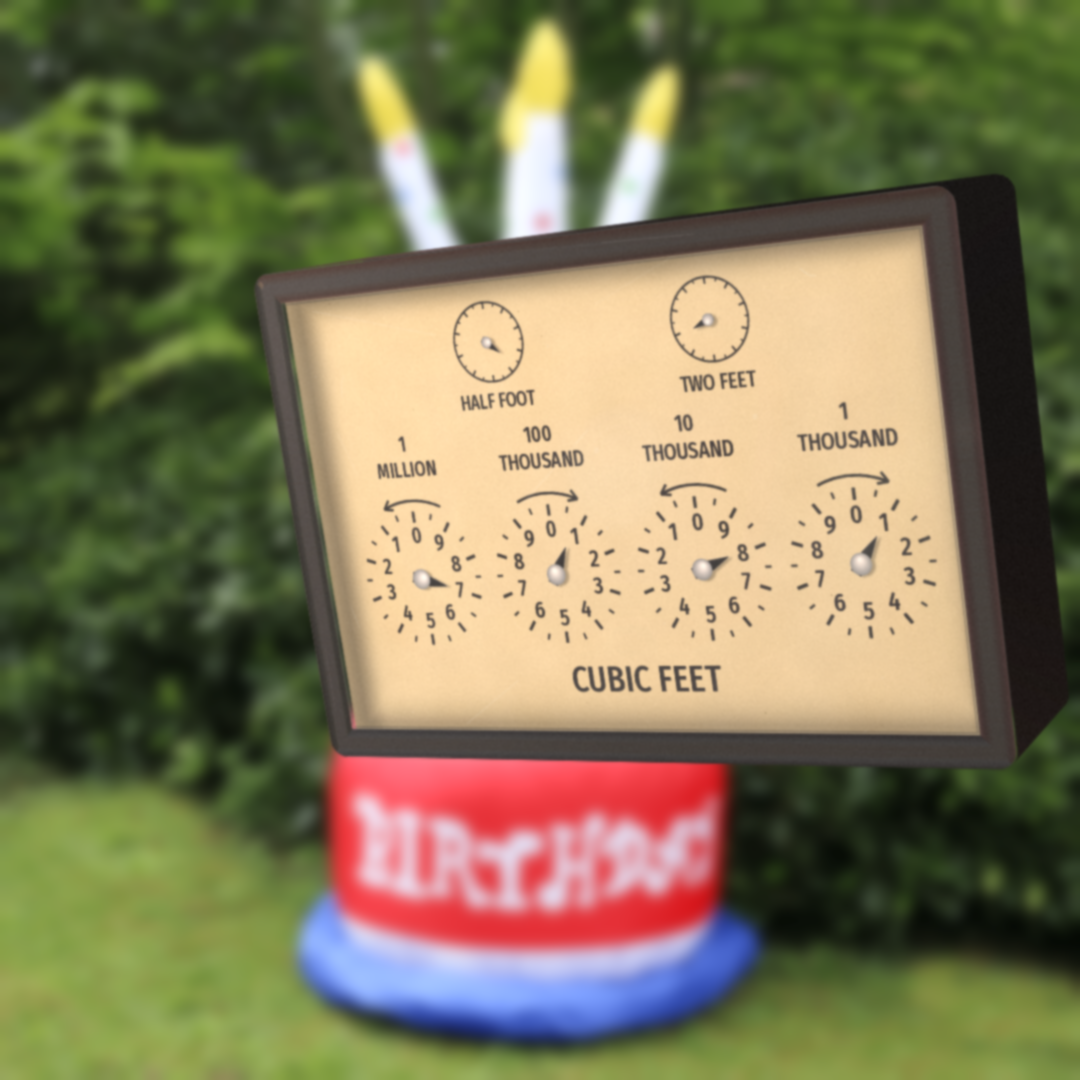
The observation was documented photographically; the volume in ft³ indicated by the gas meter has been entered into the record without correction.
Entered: 708100 ft³
